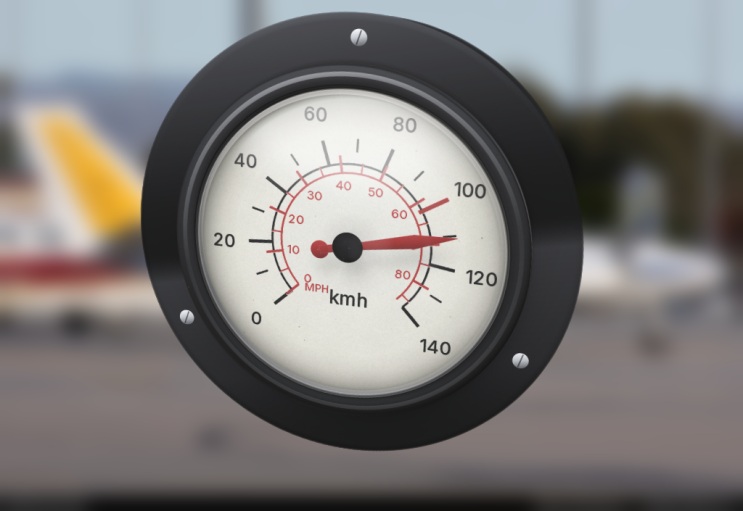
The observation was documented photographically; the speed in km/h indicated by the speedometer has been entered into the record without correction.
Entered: 110 km/h
